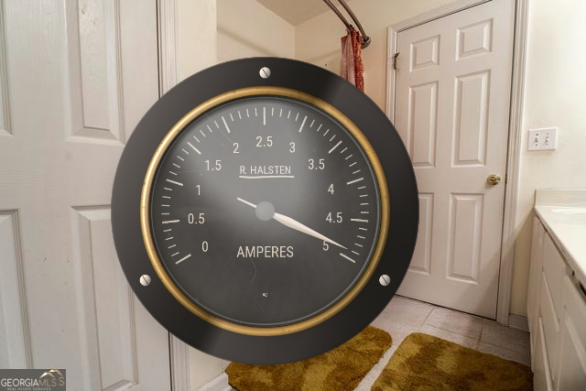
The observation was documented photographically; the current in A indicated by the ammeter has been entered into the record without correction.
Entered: 4.9 A
